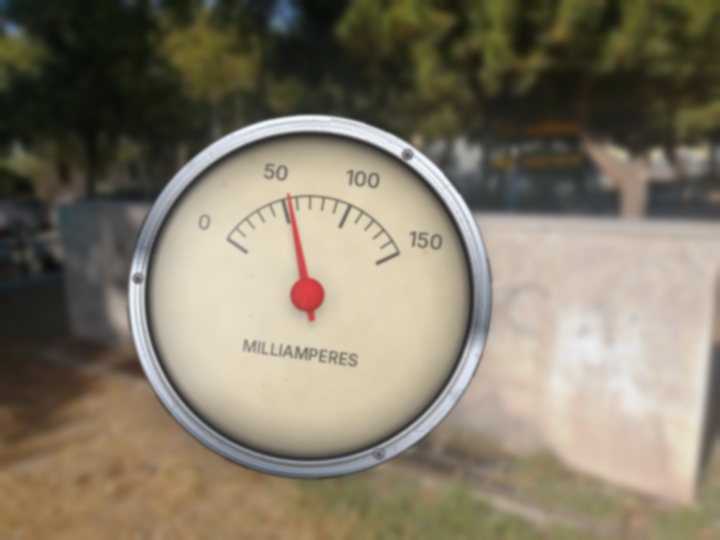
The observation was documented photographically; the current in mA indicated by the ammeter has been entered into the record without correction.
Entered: 55 mA
